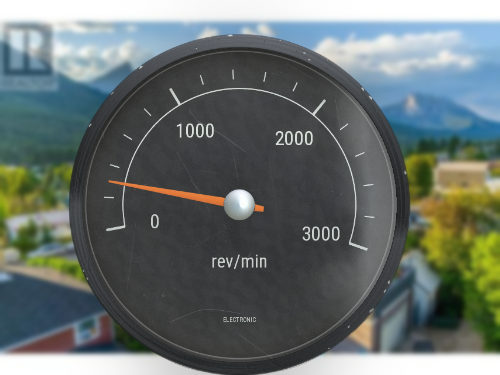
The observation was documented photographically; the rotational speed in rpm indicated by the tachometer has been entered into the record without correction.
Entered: 300 rpm
